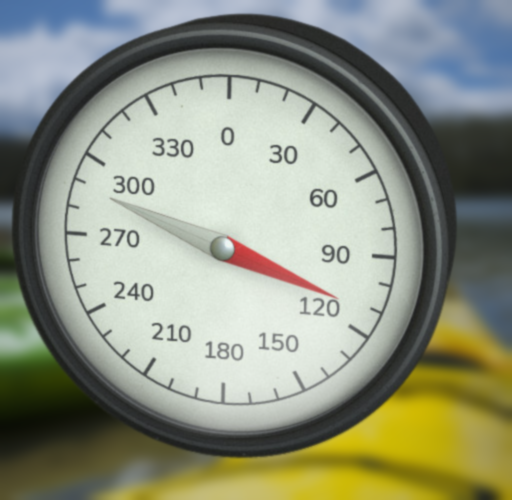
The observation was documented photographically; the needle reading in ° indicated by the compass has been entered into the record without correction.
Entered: 110 °
